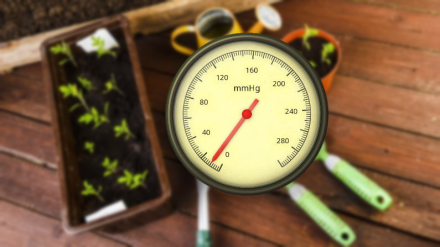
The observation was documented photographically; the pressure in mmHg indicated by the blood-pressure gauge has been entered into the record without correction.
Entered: 10 mmHg
